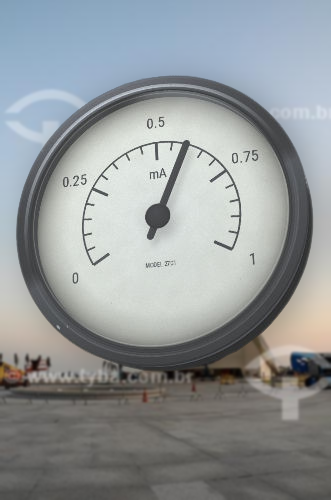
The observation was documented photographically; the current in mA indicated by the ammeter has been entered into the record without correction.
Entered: 0.6 mA
